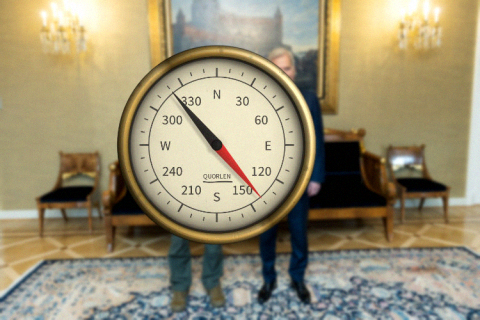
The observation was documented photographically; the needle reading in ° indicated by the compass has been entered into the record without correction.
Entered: 140 °
